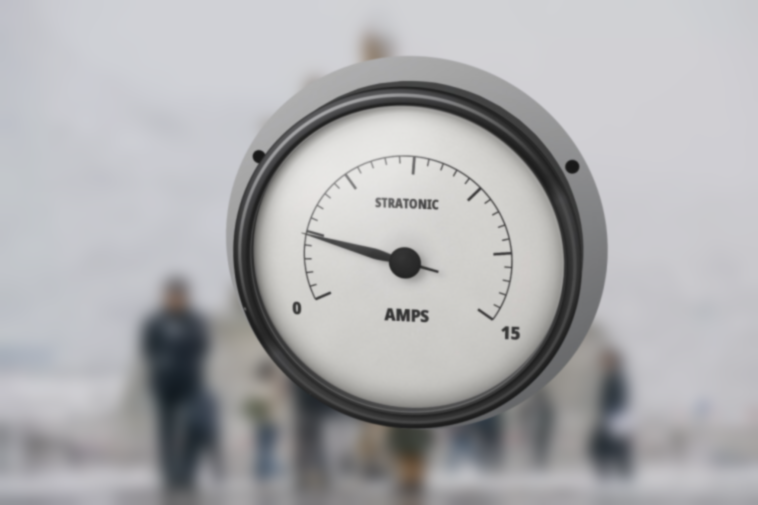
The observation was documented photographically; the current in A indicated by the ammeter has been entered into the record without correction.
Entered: 2.5 A
